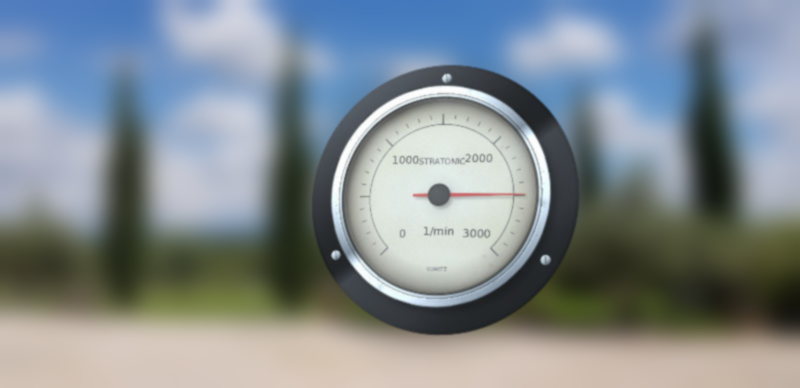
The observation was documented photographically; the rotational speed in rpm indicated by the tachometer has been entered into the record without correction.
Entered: 2500 rpm
